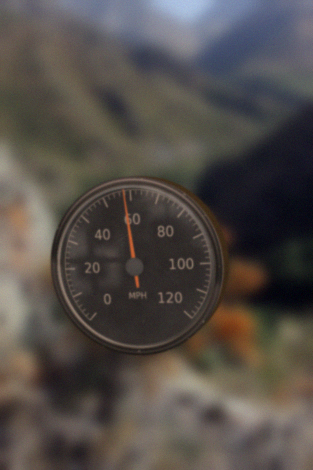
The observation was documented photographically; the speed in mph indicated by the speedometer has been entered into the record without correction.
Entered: 58 mph
